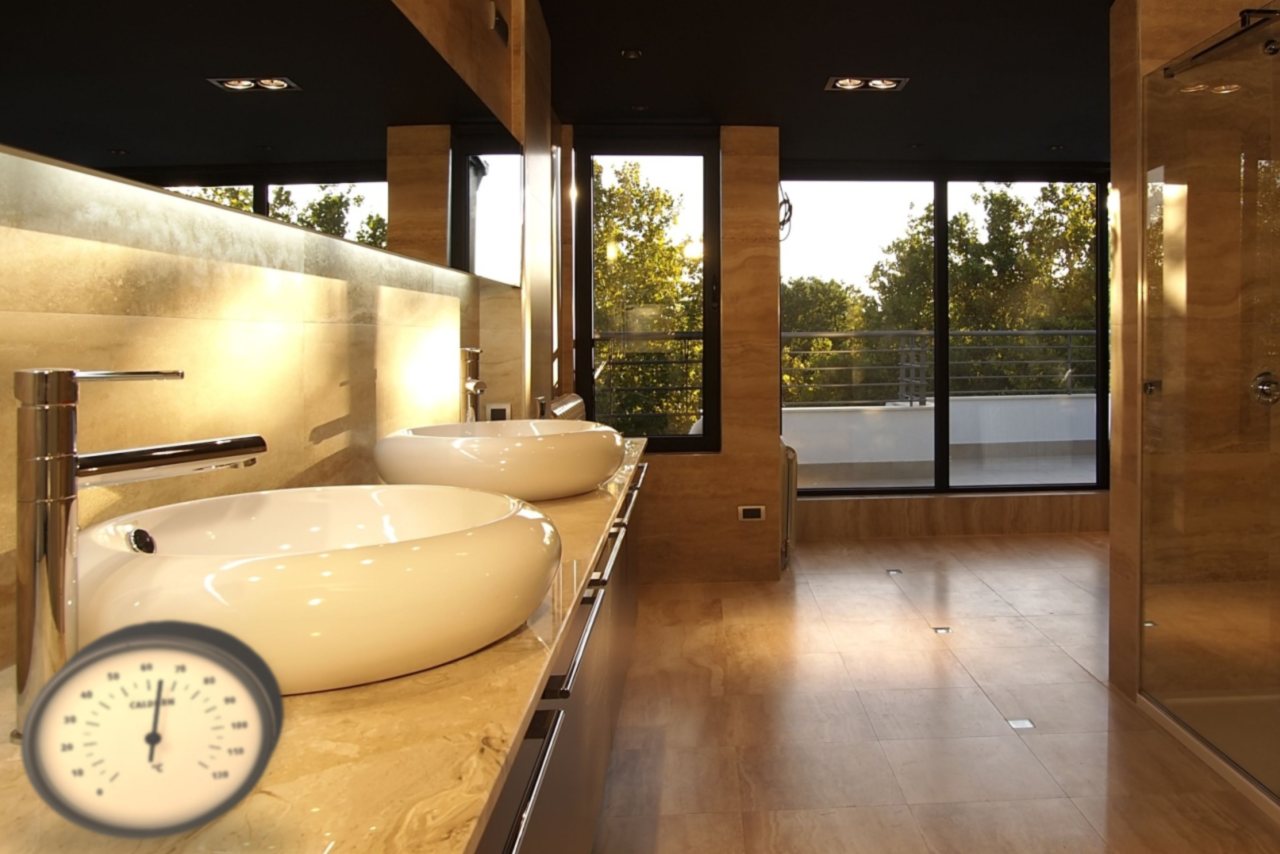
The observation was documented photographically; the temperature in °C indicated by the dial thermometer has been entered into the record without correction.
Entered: 65 °C
